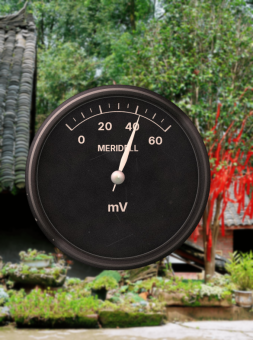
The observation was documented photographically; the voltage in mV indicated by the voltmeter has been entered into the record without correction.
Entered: 42.5 mV
